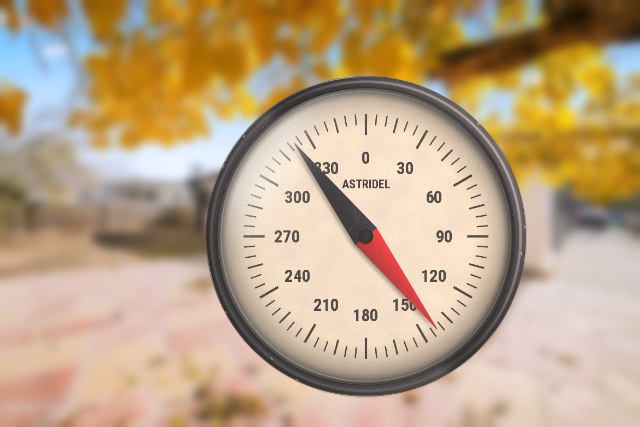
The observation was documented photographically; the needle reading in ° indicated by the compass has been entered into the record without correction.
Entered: 142.5 °
